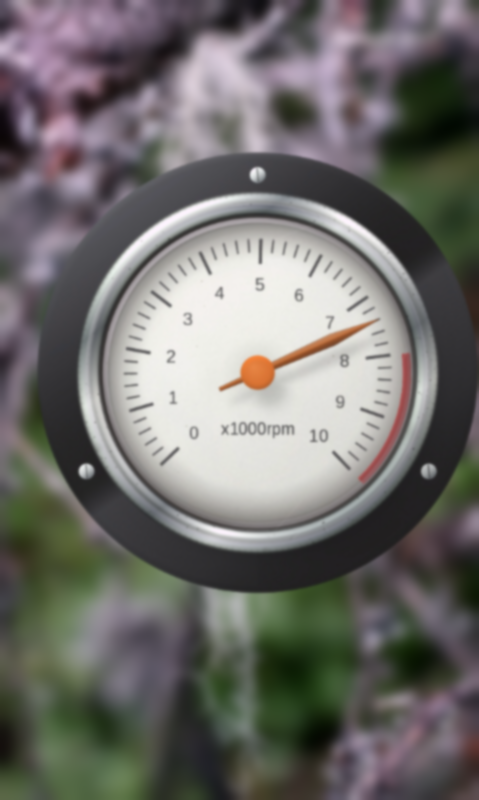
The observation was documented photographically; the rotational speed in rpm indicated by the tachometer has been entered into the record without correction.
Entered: 7400 rpm
